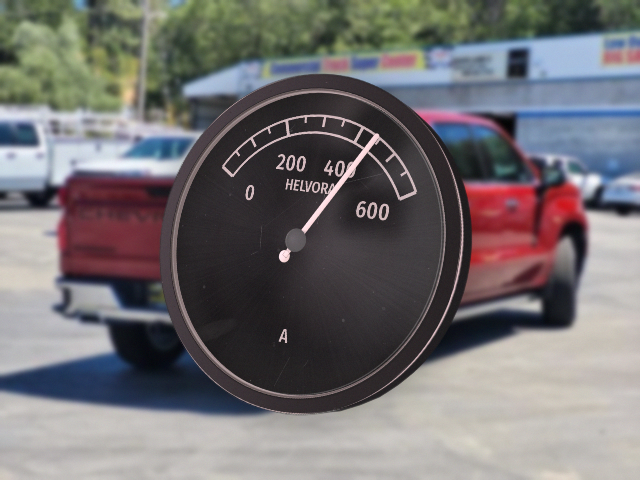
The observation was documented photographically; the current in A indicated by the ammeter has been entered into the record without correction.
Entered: 450 A
